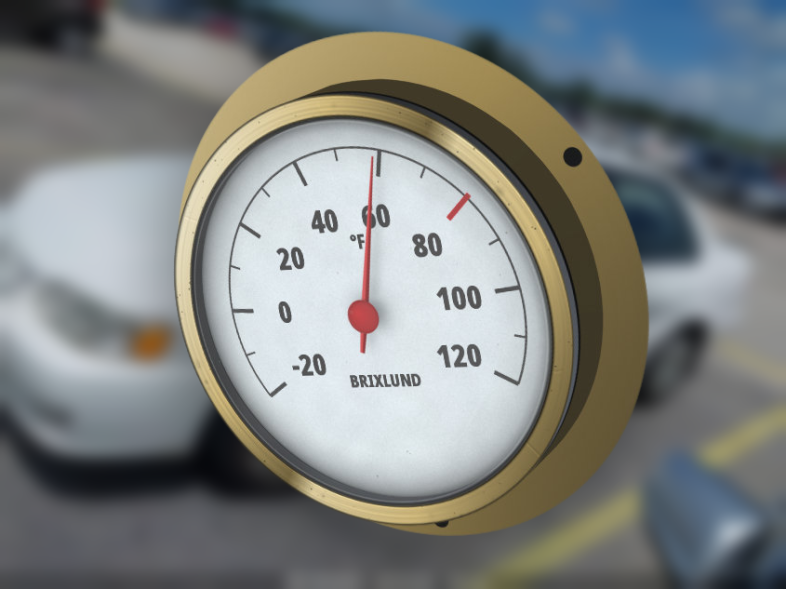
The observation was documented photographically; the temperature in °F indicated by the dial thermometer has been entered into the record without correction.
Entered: 60 °F
